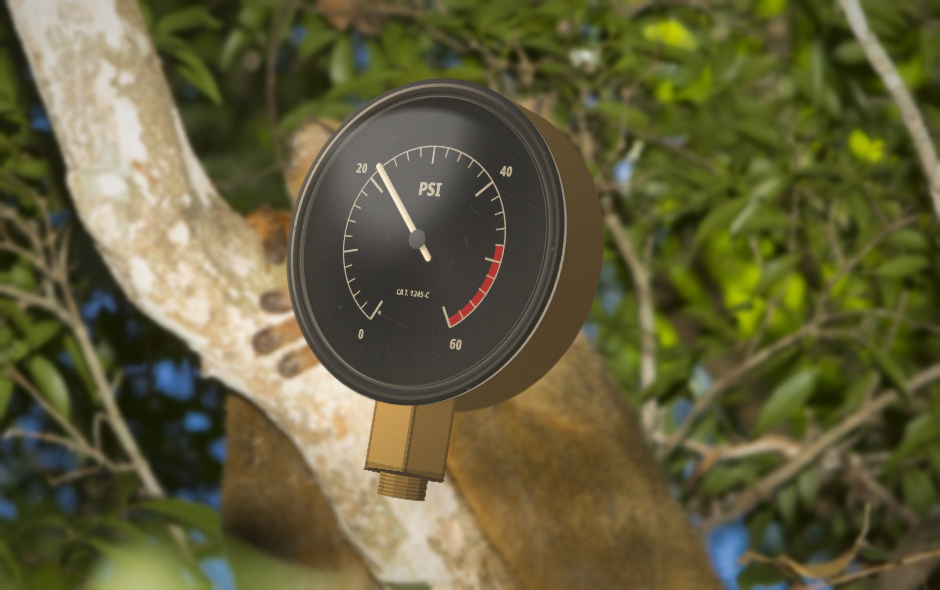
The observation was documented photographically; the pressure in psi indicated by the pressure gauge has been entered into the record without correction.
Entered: 22 psi
